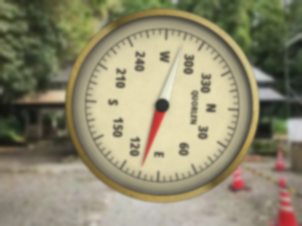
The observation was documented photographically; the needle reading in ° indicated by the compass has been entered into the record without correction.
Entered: 105 °
